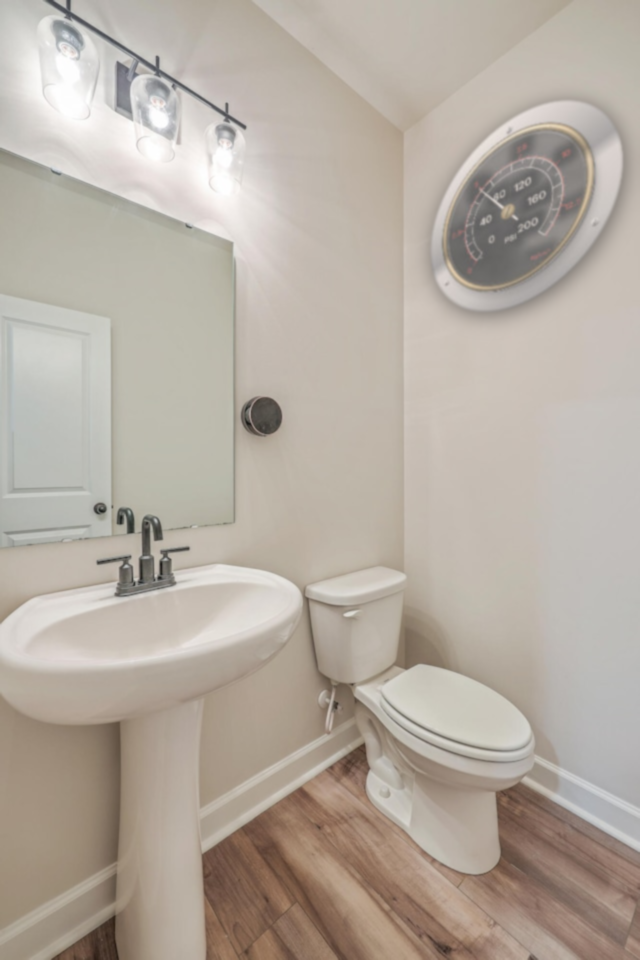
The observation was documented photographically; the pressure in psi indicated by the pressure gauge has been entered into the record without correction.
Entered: 70 psi
